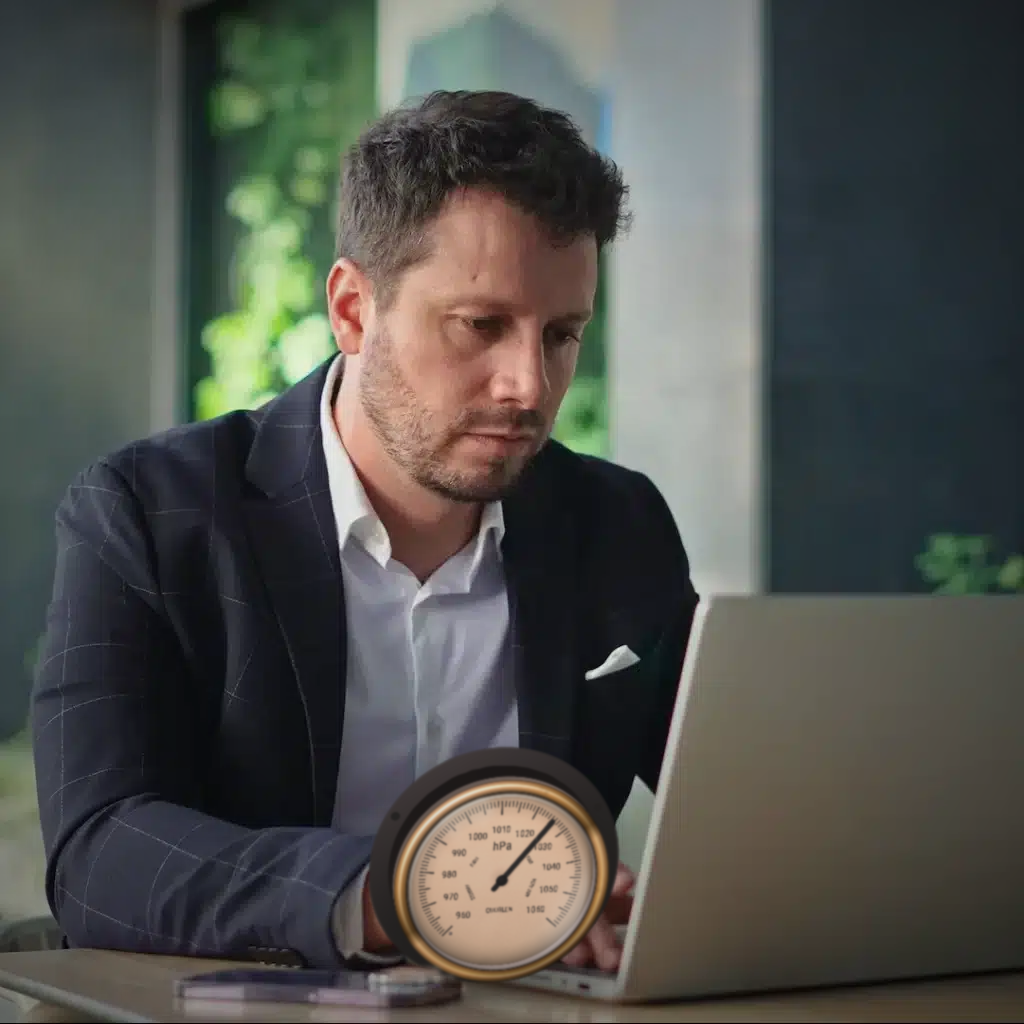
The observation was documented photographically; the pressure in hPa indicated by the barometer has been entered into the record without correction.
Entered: 1025 hPa
